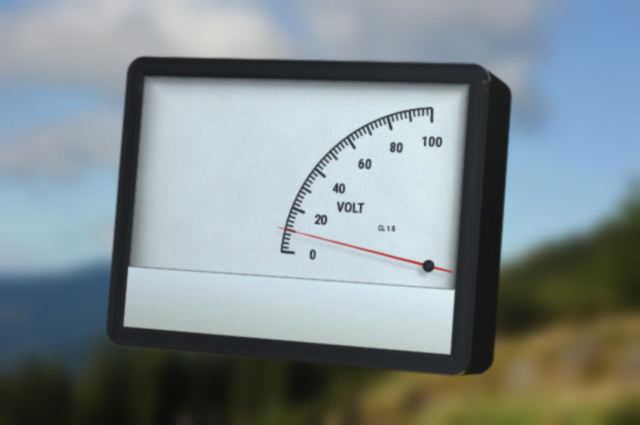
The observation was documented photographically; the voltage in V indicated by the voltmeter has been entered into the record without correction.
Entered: 10 V
